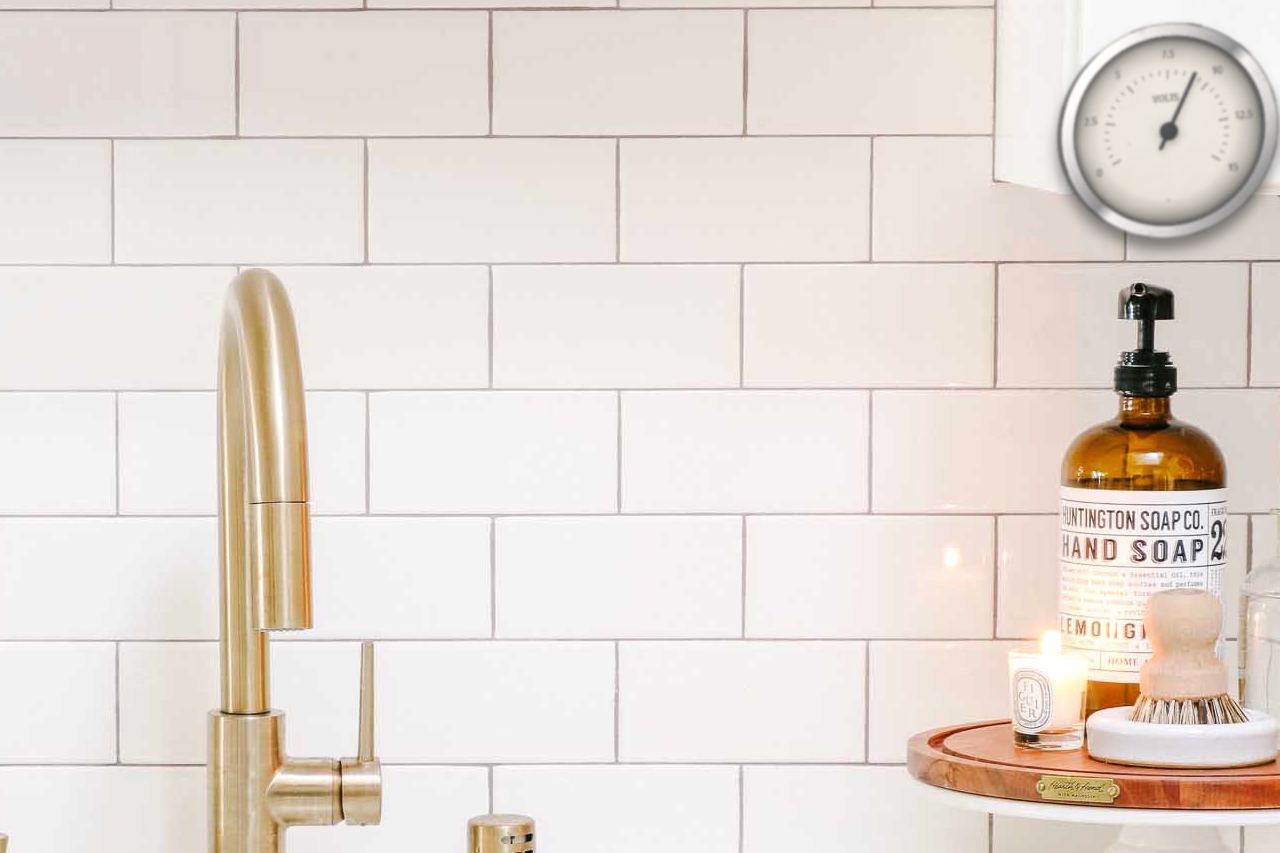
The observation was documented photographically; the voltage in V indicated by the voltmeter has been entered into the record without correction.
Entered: 9 V
